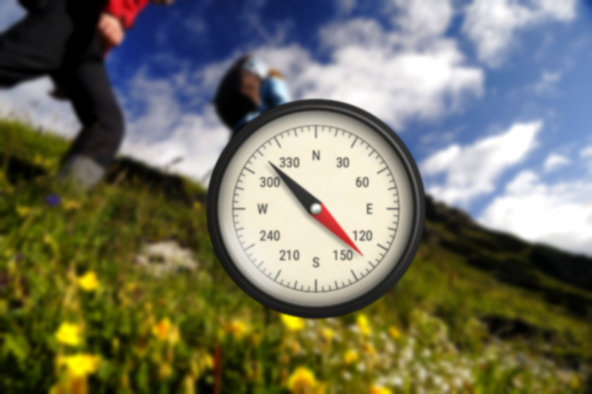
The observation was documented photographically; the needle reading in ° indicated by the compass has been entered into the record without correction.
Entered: 135 °
